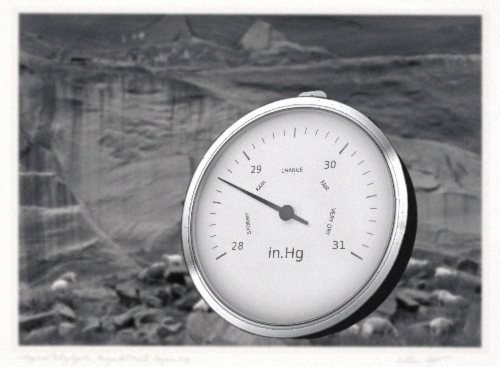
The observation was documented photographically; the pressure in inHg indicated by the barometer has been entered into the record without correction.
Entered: 28.7 inHg
